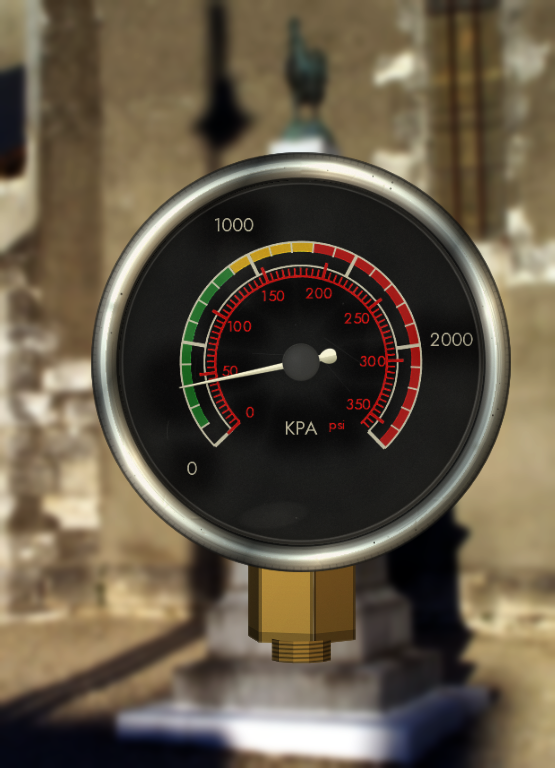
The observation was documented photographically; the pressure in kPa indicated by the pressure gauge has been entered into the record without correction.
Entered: 300 kPa
